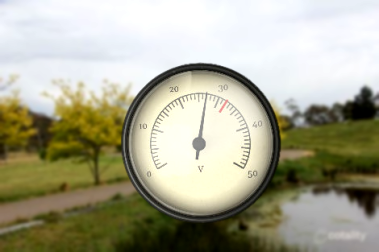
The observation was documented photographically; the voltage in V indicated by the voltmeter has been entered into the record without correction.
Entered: 27 V
